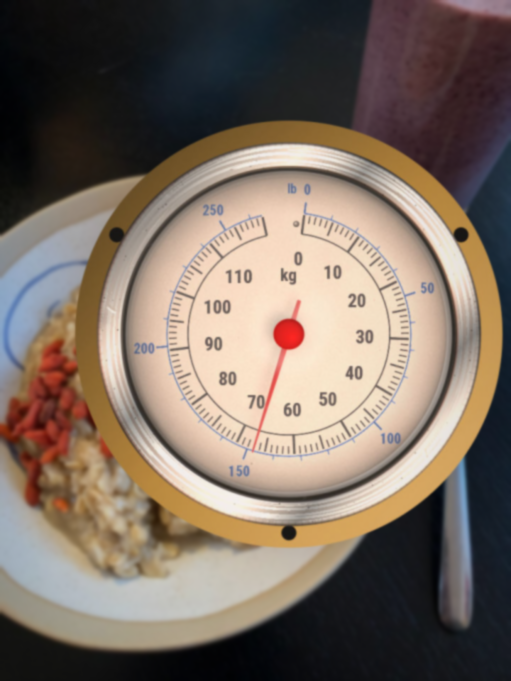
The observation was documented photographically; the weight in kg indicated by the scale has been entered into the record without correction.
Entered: 67 kg
